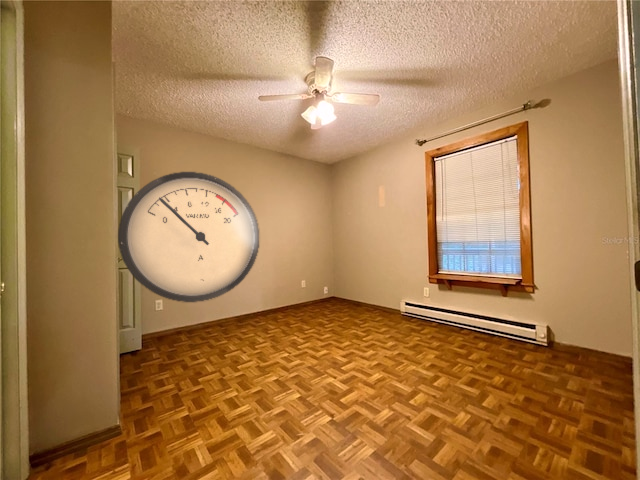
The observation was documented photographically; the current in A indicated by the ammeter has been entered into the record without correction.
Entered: 3 A
